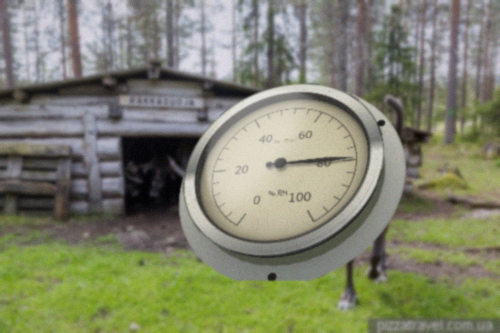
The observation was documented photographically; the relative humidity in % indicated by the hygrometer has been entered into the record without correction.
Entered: 80 %
